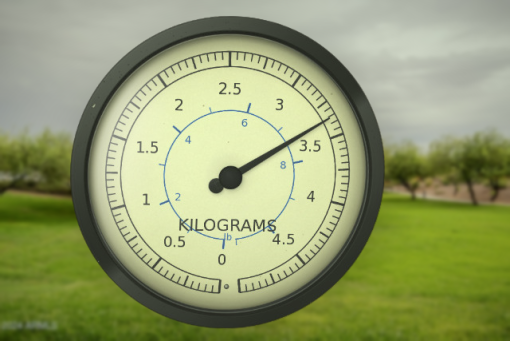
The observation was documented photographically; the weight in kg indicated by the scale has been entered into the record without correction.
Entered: 3.35 kg
